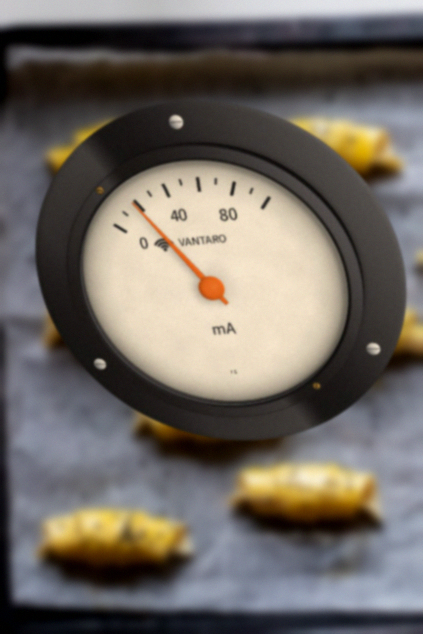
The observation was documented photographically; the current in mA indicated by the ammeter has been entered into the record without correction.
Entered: 20 mA
